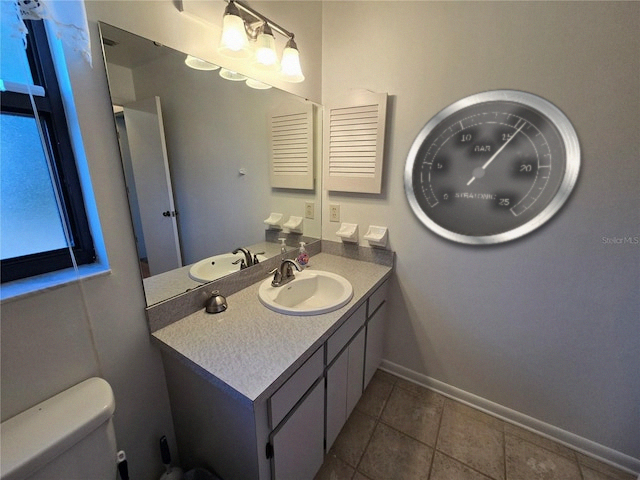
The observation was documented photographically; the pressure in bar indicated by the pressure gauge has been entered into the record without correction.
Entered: 15.5 bar
